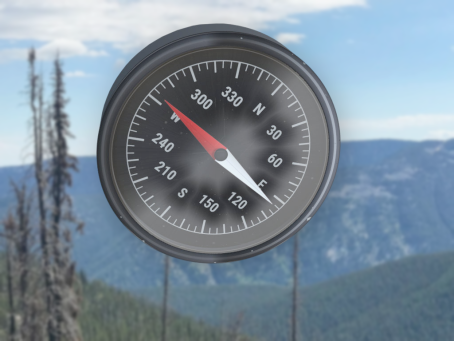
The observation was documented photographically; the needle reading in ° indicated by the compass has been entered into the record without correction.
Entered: 275 °
